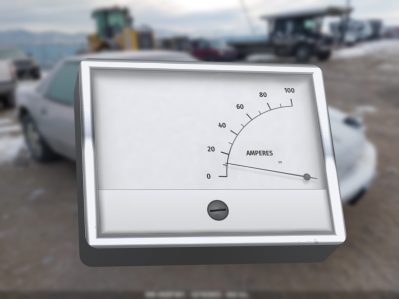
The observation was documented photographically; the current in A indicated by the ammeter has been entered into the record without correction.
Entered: 10 A
